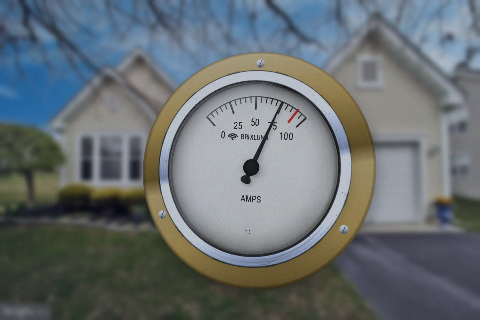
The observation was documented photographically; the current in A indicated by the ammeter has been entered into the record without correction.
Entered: 75 A
